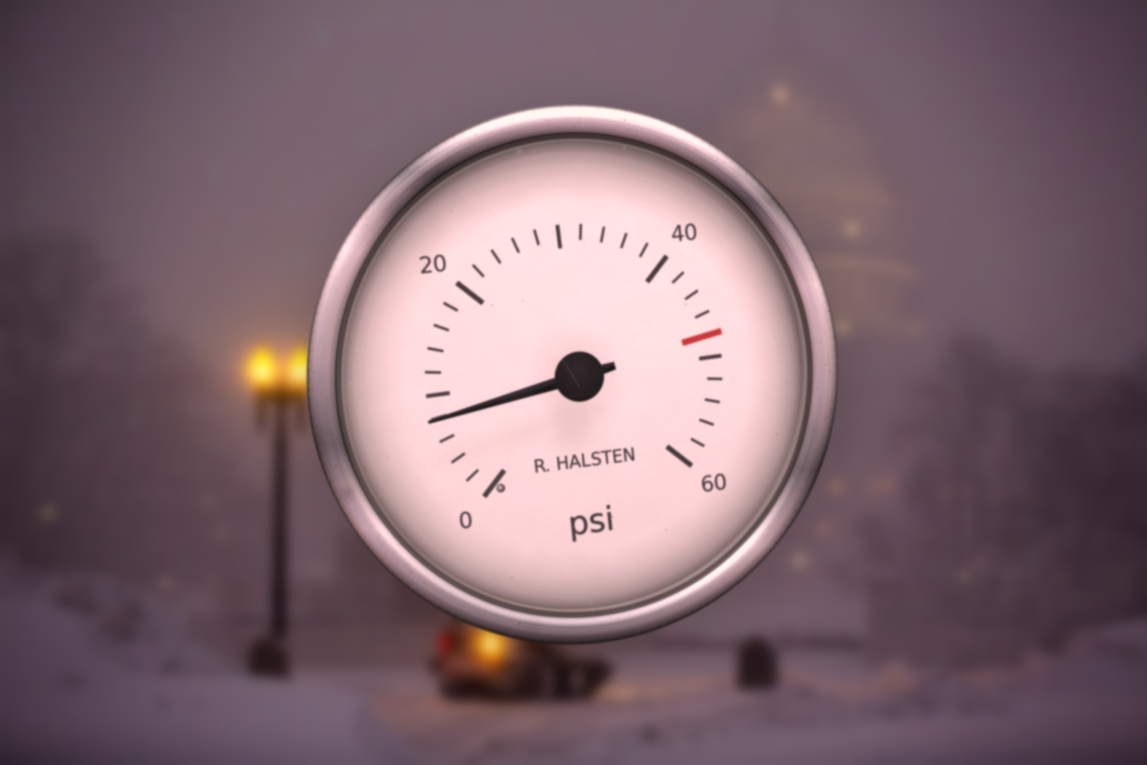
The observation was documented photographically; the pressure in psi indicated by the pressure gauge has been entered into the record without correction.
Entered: 8 psi
